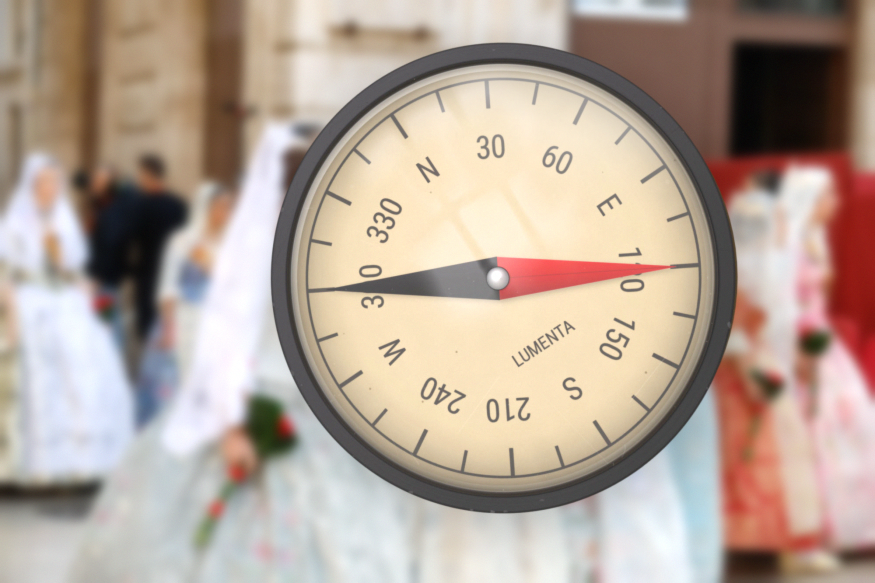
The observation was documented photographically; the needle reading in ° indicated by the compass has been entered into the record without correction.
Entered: 120 °
